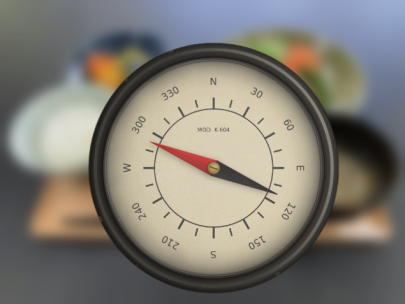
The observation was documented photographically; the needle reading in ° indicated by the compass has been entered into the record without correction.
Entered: 292.5 °
